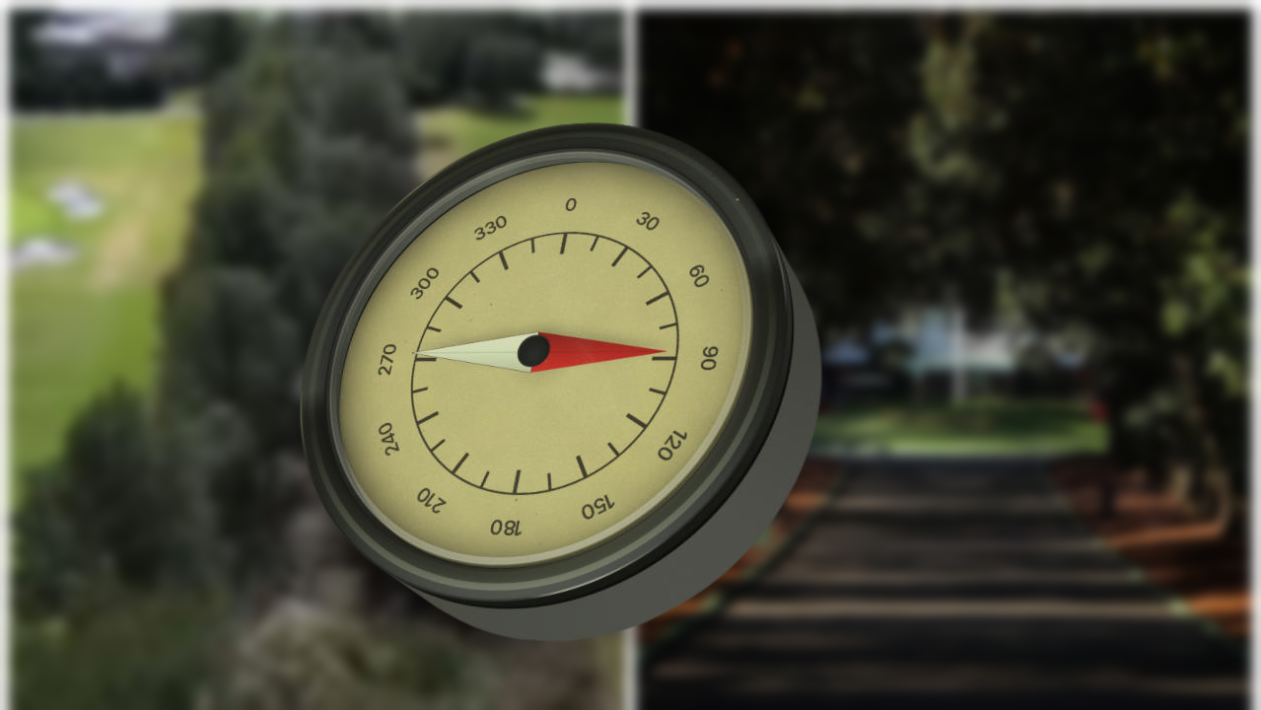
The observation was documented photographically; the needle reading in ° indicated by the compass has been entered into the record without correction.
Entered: 90 °
